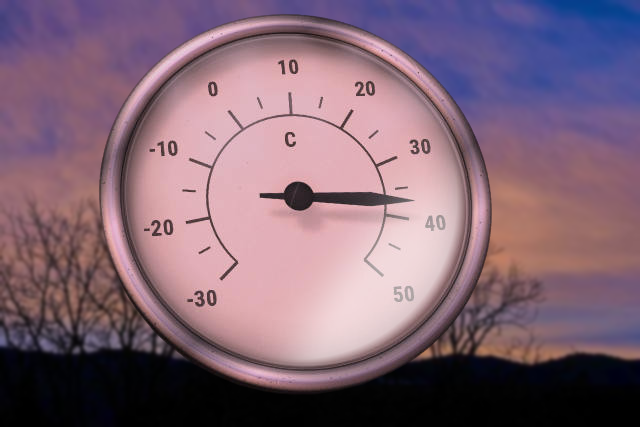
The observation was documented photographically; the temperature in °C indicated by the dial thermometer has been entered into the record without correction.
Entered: 37.5 °C
